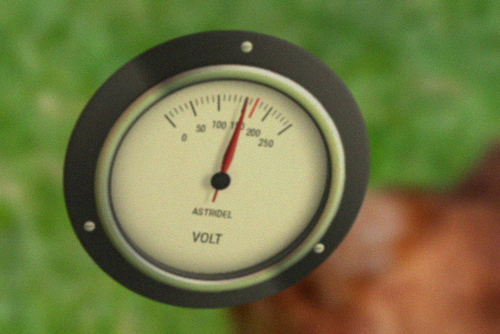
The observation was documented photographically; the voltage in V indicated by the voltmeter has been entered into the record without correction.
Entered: 150 V
